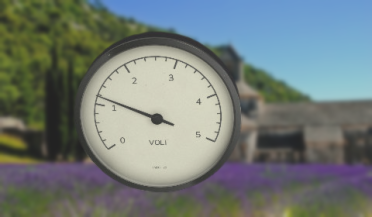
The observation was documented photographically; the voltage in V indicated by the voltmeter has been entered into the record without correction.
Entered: 1.2 V
